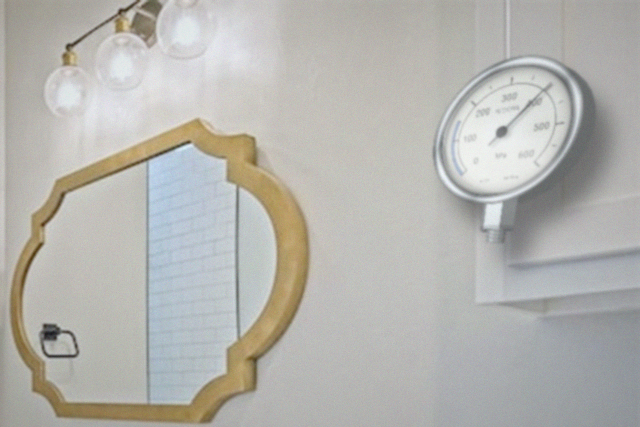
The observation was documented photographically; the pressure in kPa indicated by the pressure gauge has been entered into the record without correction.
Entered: 400 kPa
